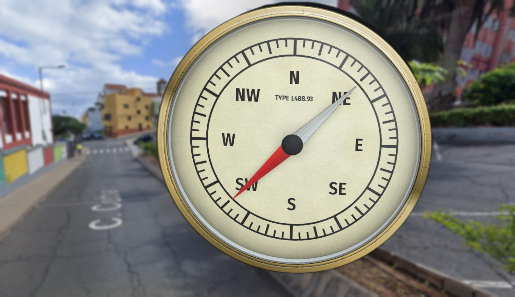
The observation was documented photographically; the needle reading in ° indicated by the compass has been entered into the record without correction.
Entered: 225 °
